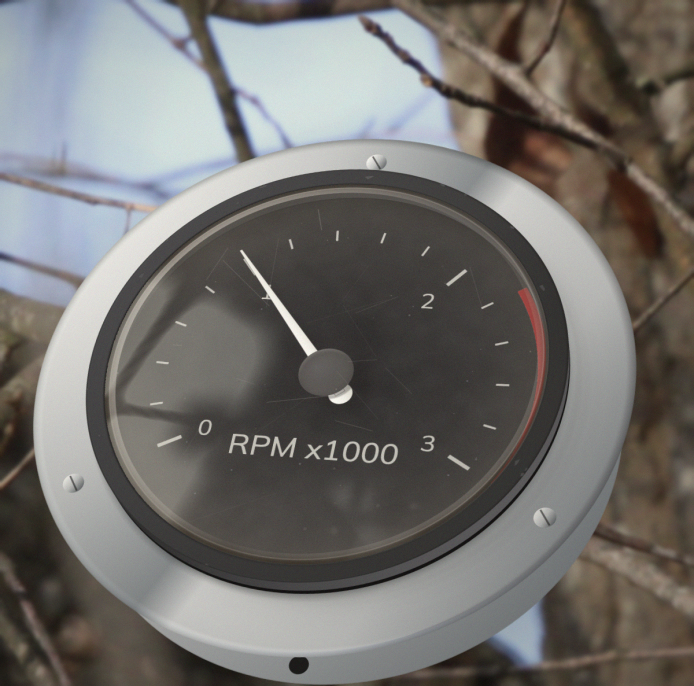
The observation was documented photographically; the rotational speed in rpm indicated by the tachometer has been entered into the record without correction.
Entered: 1000 rpm
